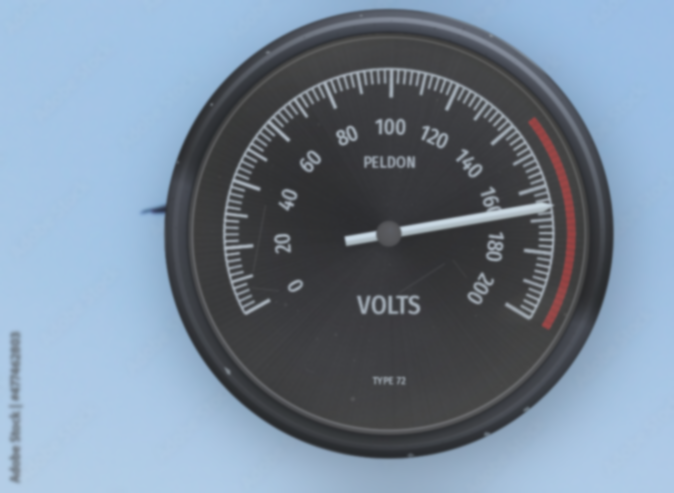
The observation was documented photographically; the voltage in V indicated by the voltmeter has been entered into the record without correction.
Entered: 166 V
